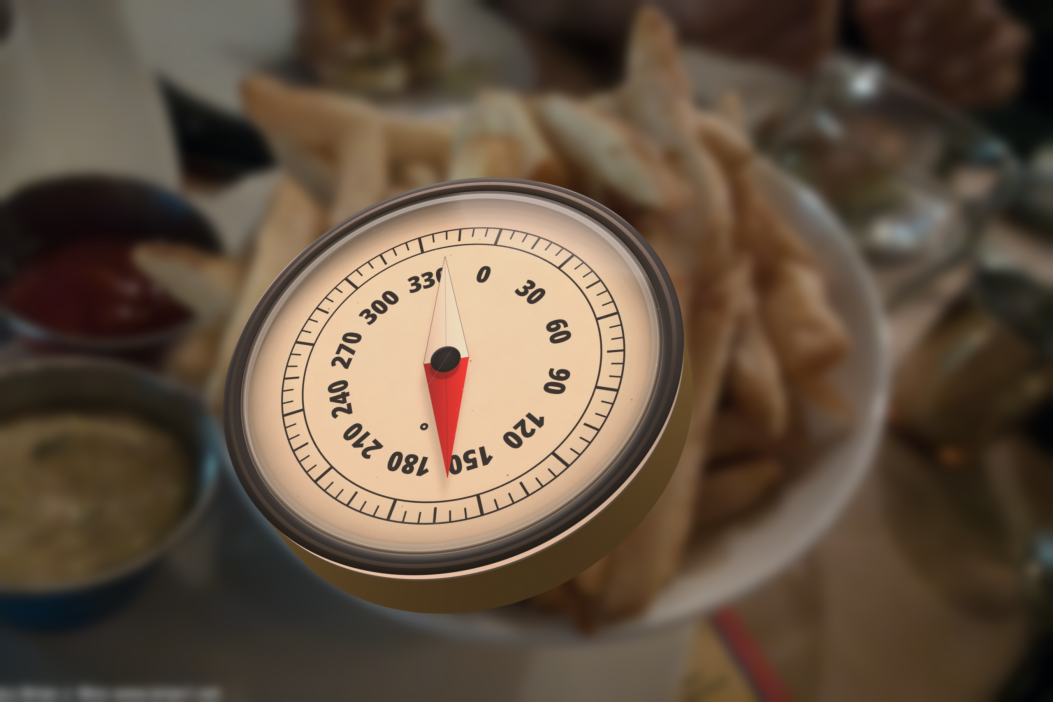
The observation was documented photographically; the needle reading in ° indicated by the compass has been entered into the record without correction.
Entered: 160 °
